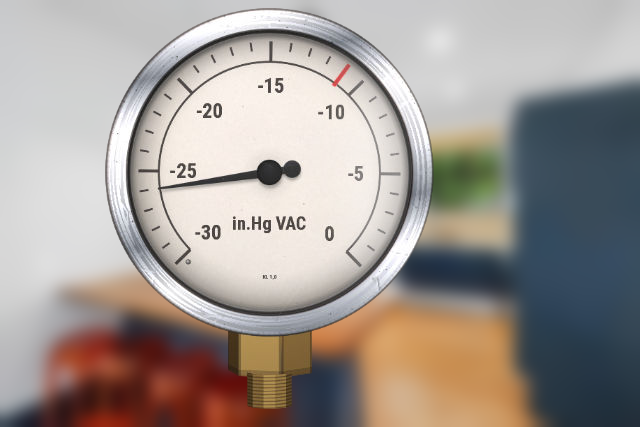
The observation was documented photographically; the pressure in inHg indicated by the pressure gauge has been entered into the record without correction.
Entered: -26 inHg
